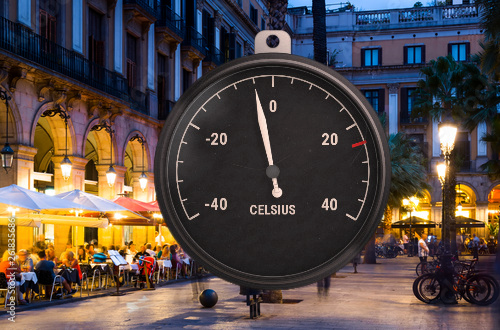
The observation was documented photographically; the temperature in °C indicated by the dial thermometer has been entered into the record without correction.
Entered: -4 °C
